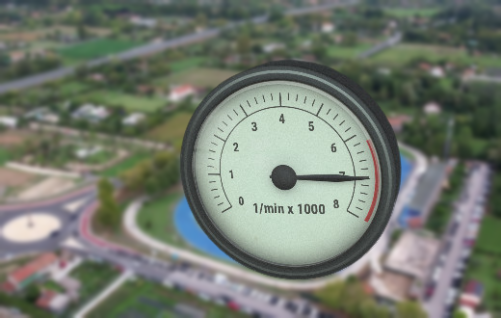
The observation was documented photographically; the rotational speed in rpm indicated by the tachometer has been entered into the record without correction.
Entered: 7000 rpm
